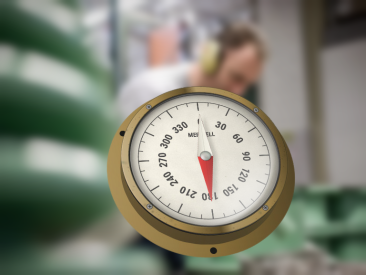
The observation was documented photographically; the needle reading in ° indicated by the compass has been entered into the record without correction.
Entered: 180 °
